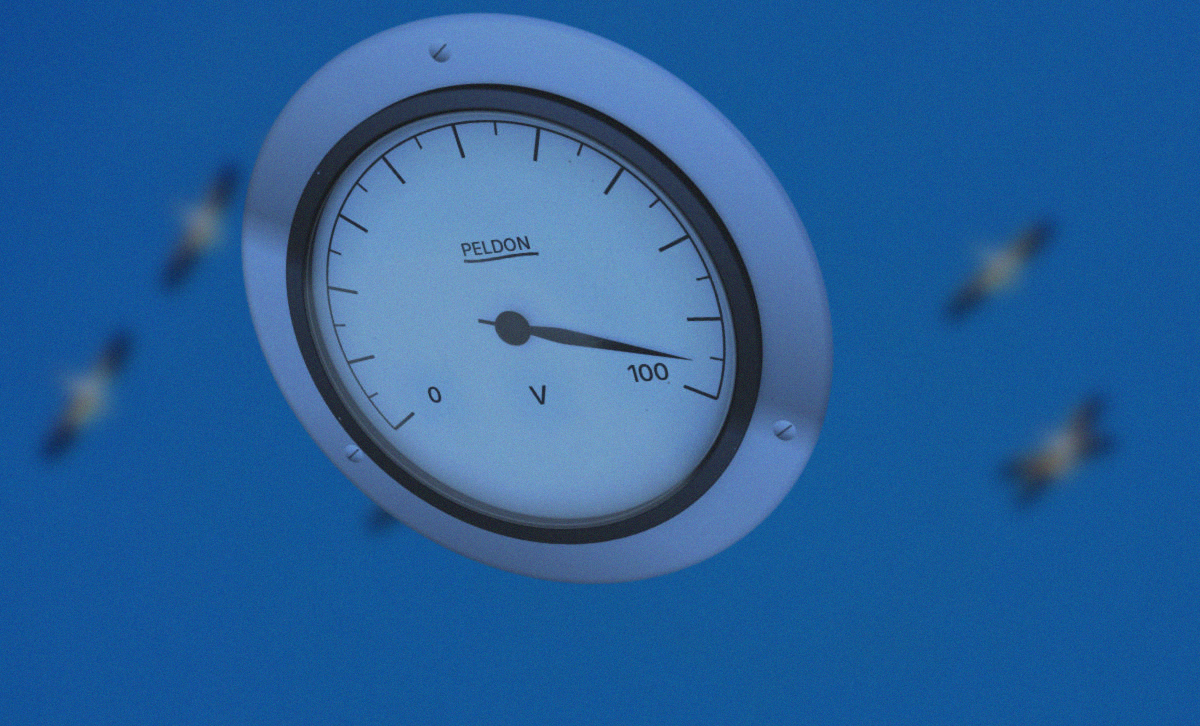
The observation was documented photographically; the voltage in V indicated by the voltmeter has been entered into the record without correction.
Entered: 95 V
